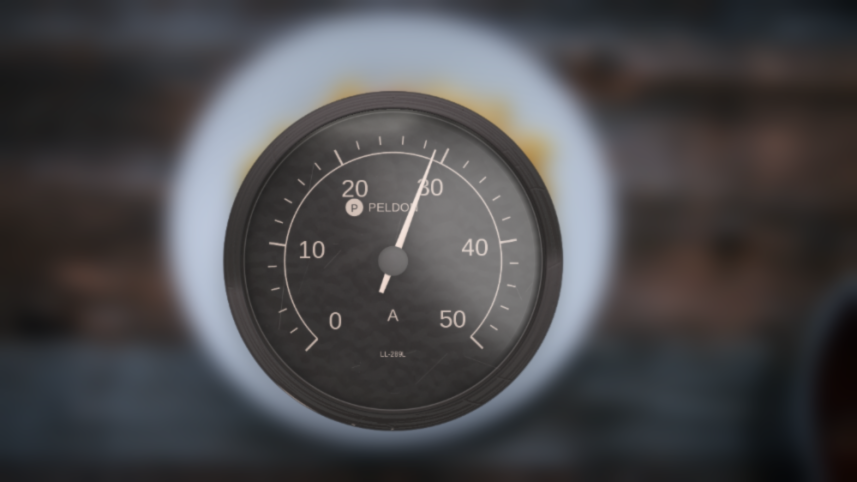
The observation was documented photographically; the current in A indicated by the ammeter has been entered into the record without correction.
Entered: 29 A
